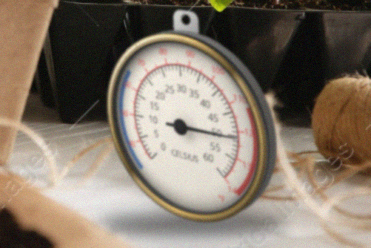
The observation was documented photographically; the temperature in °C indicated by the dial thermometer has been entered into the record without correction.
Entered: 50 °C
